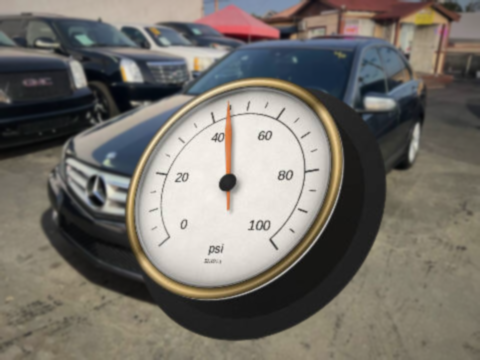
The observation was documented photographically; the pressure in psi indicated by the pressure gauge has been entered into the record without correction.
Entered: 45 psi
